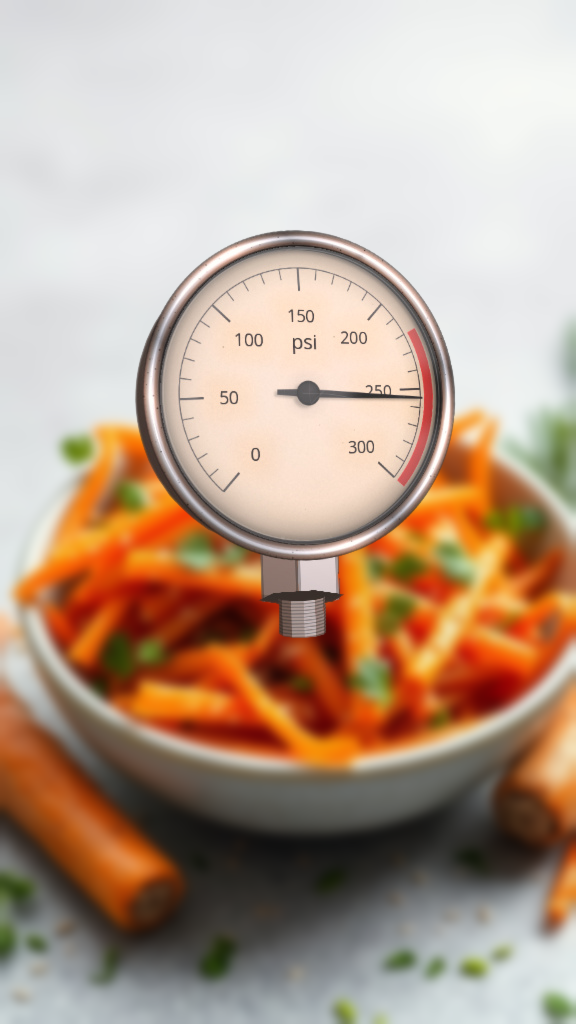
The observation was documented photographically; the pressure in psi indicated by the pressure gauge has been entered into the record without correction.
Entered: 255 psi
